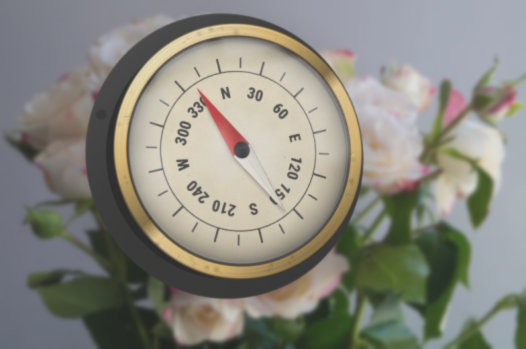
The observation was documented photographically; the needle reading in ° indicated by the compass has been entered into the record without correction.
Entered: 337.5 °
